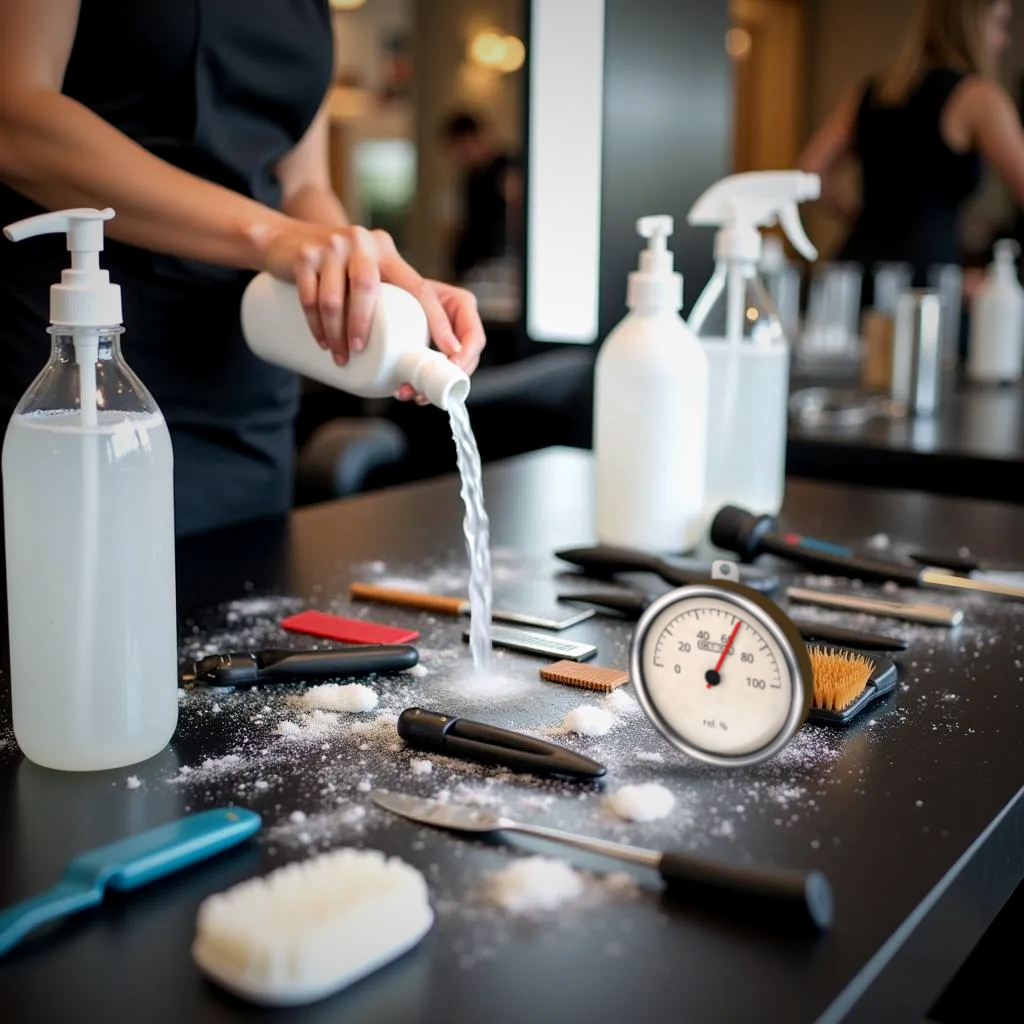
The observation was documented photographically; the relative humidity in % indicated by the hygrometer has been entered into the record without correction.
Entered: 64 %
